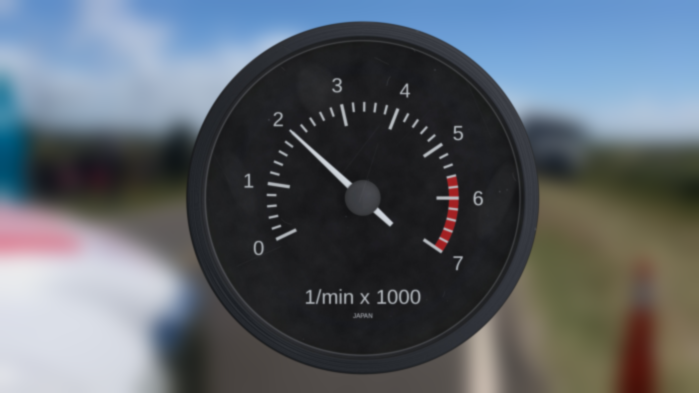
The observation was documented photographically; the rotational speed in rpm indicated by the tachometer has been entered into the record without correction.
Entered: 2000 rpm
